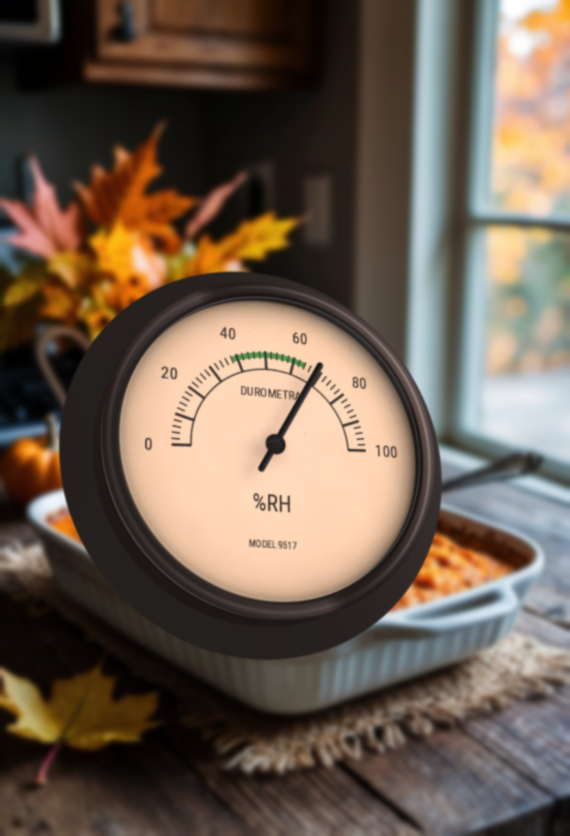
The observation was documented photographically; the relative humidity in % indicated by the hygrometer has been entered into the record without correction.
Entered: 68 %
